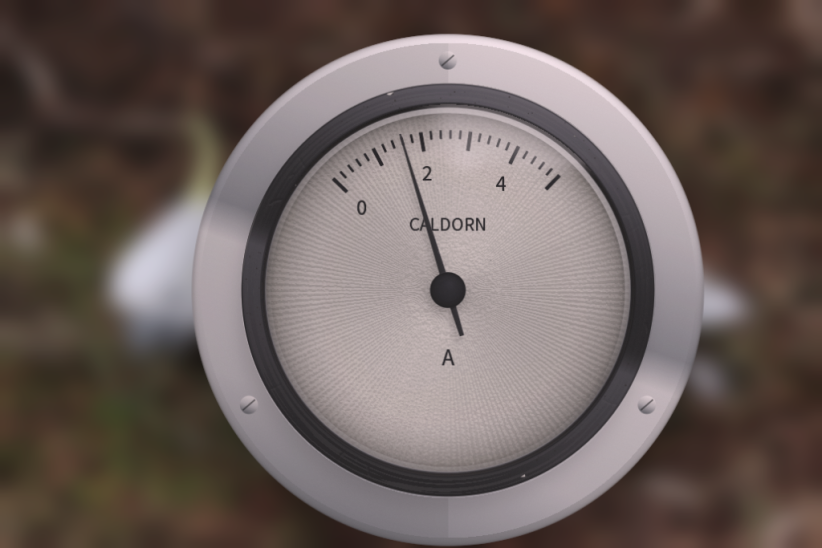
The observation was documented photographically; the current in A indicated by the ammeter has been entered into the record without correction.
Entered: 1.6 A
